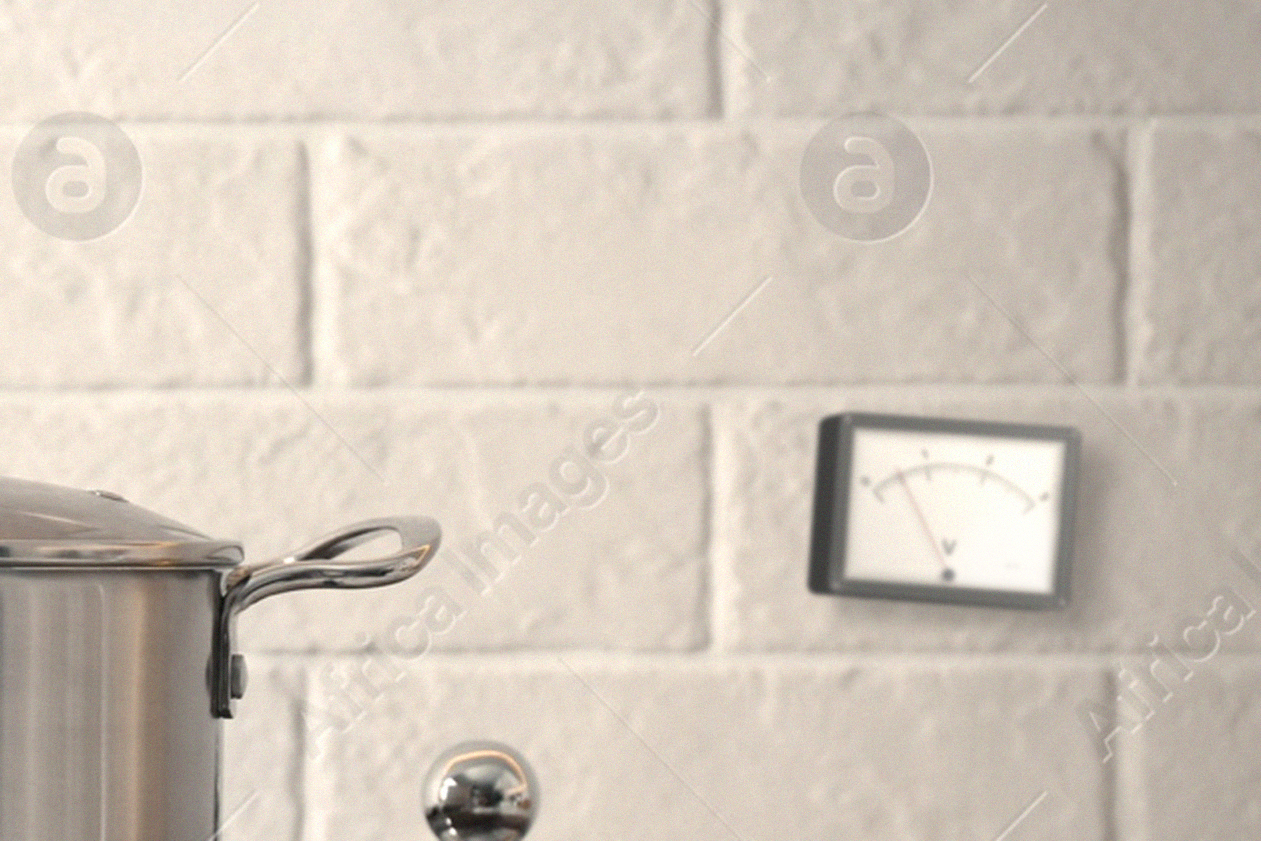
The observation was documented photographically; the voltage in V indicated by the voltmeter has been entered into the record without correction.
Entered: 0.5 V
